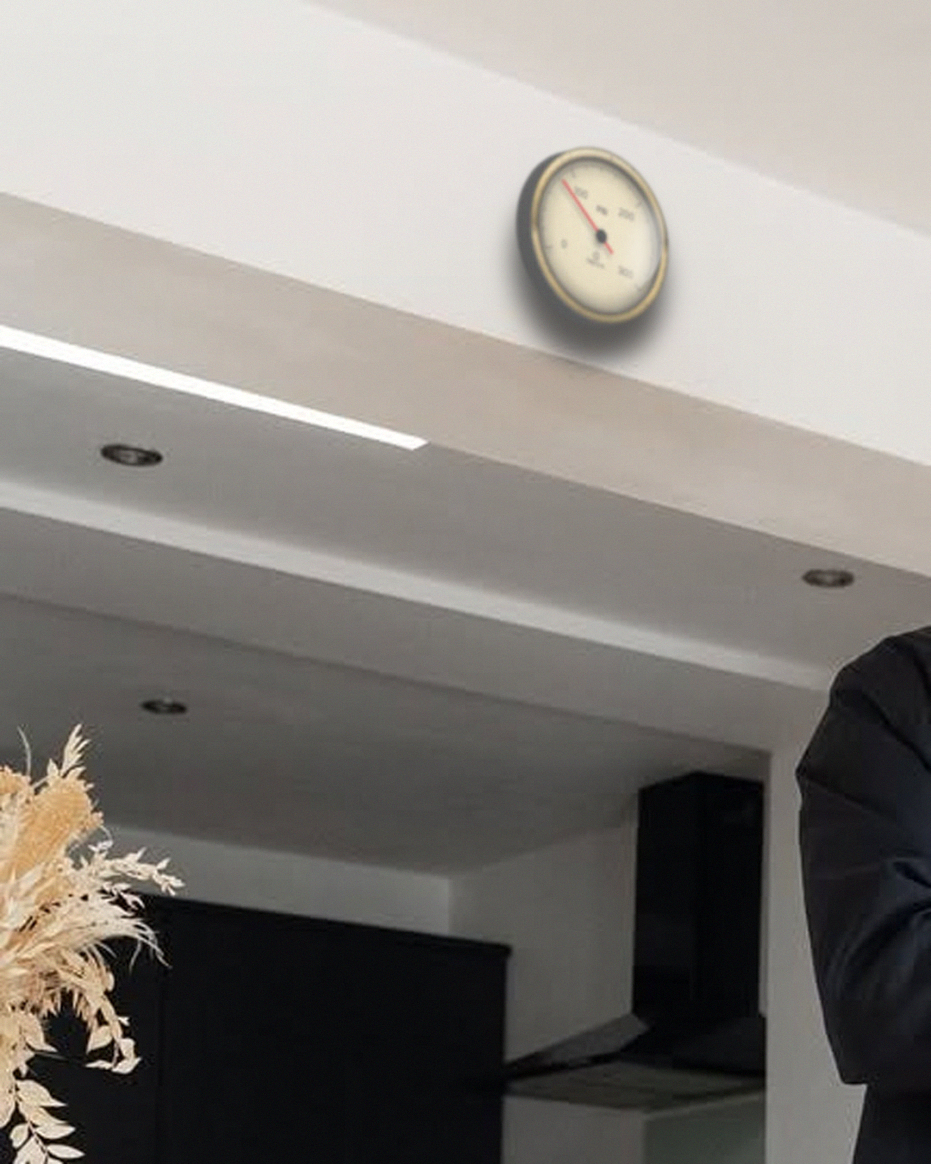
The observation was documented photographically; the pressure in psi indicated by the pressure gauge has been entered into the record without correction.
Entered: 80 psi
